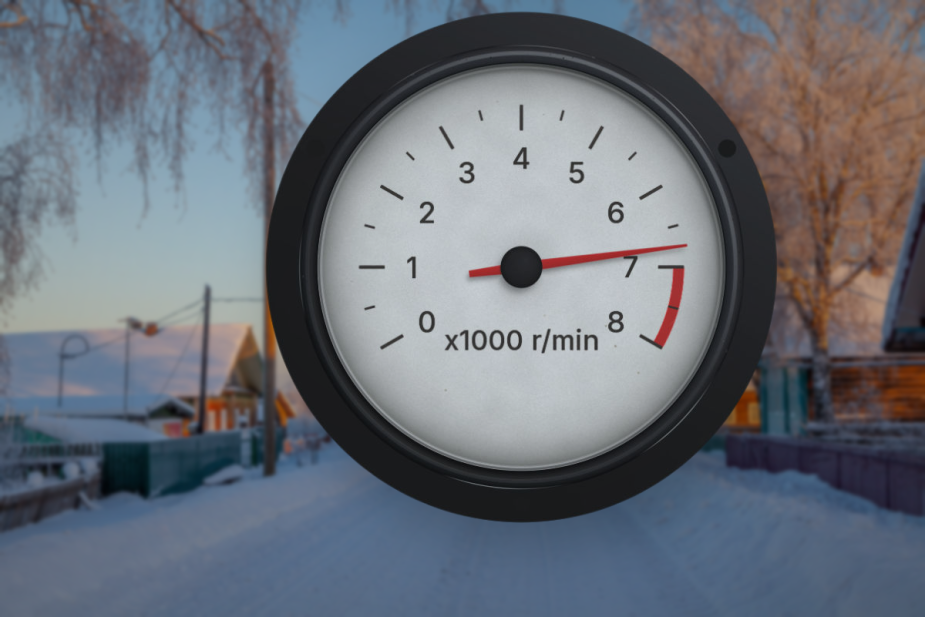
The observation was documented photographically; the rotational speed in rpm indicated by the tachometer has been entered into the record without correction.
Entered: 6750 rpm
